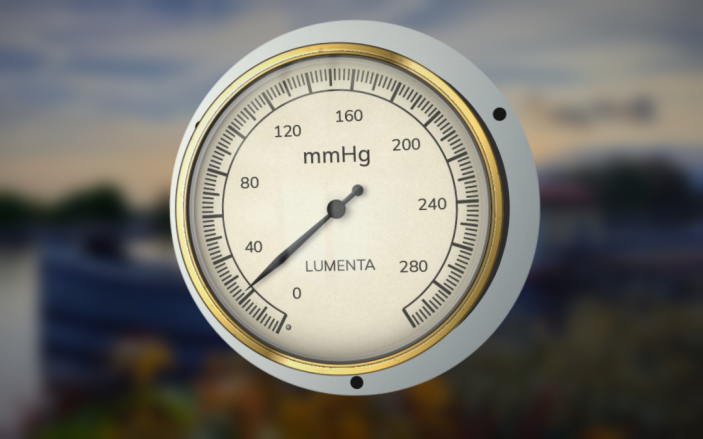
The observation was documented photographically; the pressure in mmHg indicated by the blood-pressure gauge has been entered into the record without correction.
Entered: 22 mmHg
